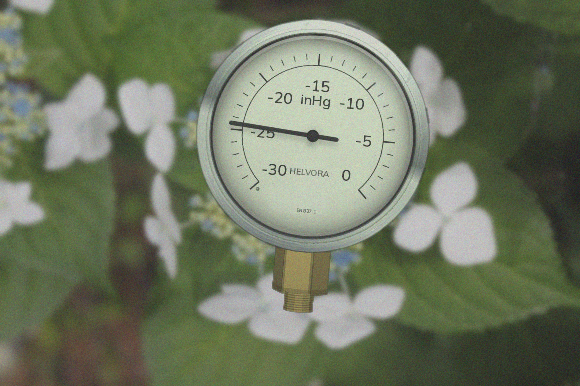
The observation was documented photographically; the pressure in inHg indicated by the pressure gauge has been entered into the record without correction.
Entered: -24.5 inHg
